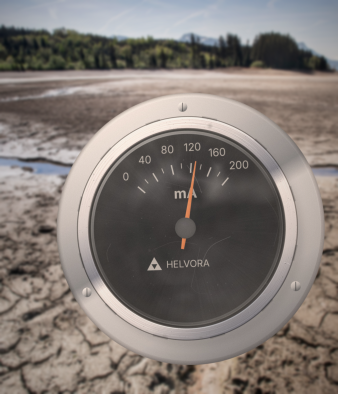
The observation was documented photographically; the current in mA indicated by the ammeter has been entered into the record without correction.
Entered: 130 mA
